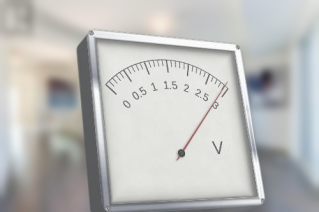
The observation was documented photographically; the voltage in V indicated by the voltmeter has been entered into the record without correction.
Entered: 2.9 V
